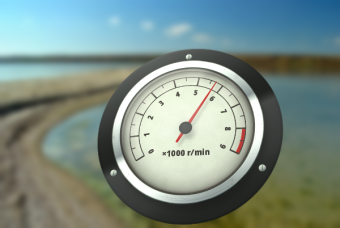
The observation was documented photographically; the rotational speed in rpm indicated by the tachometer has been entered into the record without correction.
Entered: 5750 rpm
